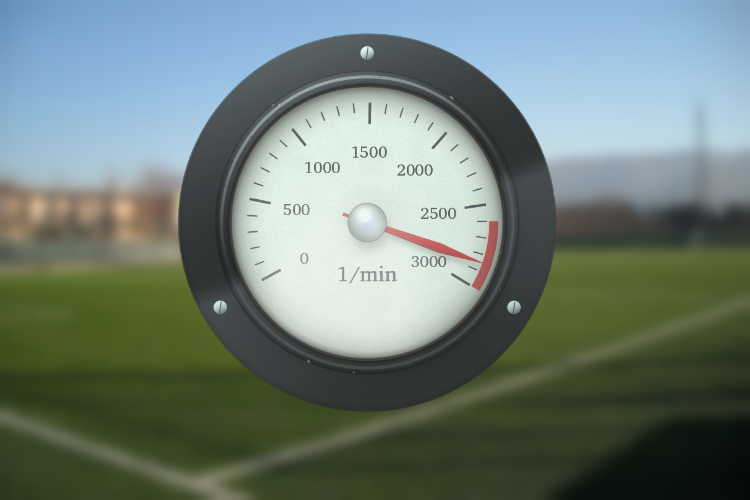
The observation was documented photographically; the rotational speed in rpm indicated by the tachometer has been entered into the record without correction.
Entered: 2850 rpm
